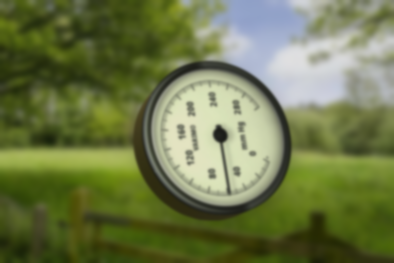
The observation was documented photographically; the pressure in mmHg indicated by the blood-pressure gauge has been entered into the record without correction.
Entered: 60 mmHg
